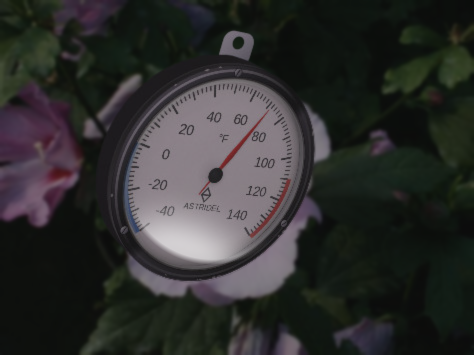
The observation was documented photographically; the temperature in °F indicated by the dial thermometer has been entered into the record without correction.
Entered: 70 °F
